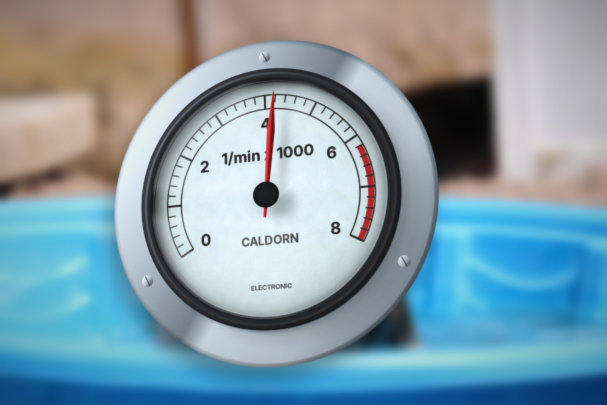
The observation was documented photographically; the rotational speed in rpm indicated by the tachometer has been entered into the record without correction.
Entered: 4200 rpm
